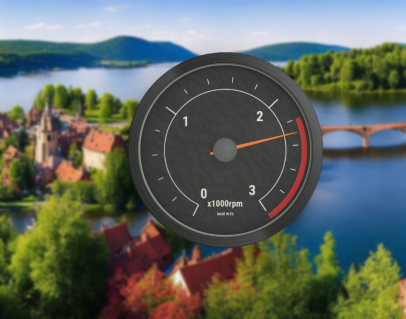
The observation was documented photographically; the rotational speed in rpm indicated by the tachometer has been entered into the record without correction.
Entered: 2300 rpm
